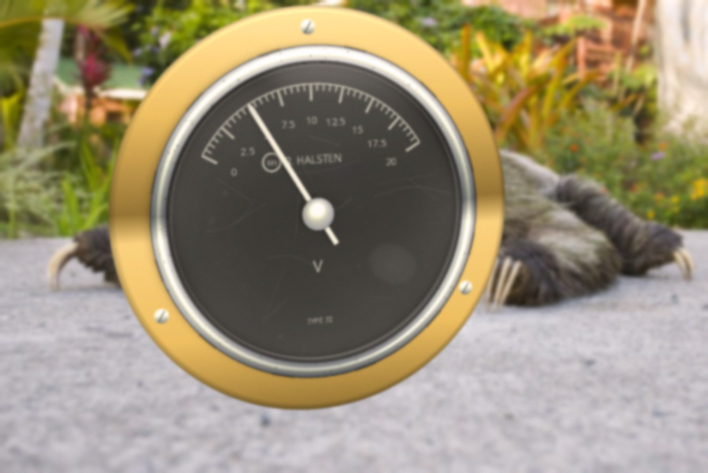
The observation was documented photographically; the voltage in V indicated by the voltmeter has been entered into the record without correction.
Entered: 5 V
